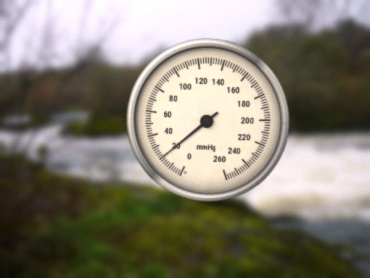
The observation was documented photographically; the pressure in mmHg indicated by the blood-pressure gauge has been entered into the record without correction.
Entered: 20 mmHg
